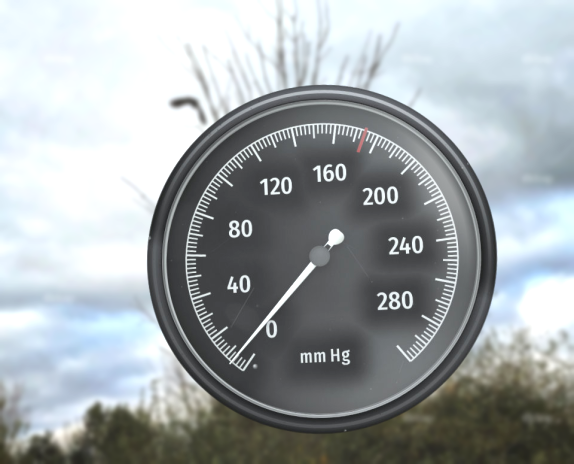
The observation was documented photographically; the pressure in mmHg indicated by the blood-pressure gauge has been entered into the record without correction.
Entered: 6 mmHg
